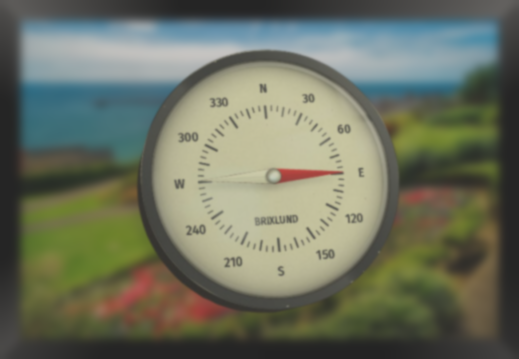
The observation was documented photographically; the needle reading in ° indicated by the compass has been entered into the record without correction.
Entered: 90 °
